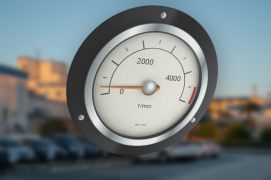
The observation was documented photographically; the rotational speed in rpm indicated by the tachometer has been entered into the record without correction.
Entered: 250 rpm
